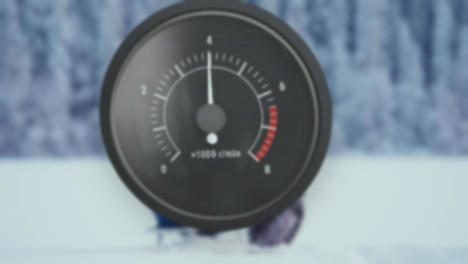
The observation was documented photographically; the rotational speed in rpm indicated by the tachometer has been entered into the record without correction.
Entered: 4000 rpm
